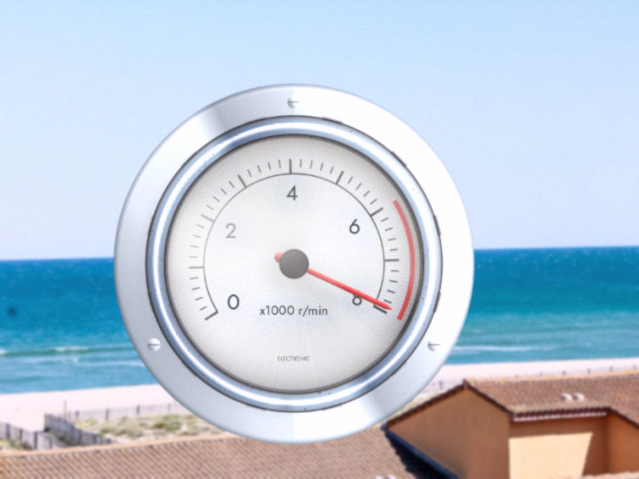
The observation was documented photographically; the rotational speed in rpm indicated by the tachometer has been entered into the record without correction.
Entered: 7900 rpm
